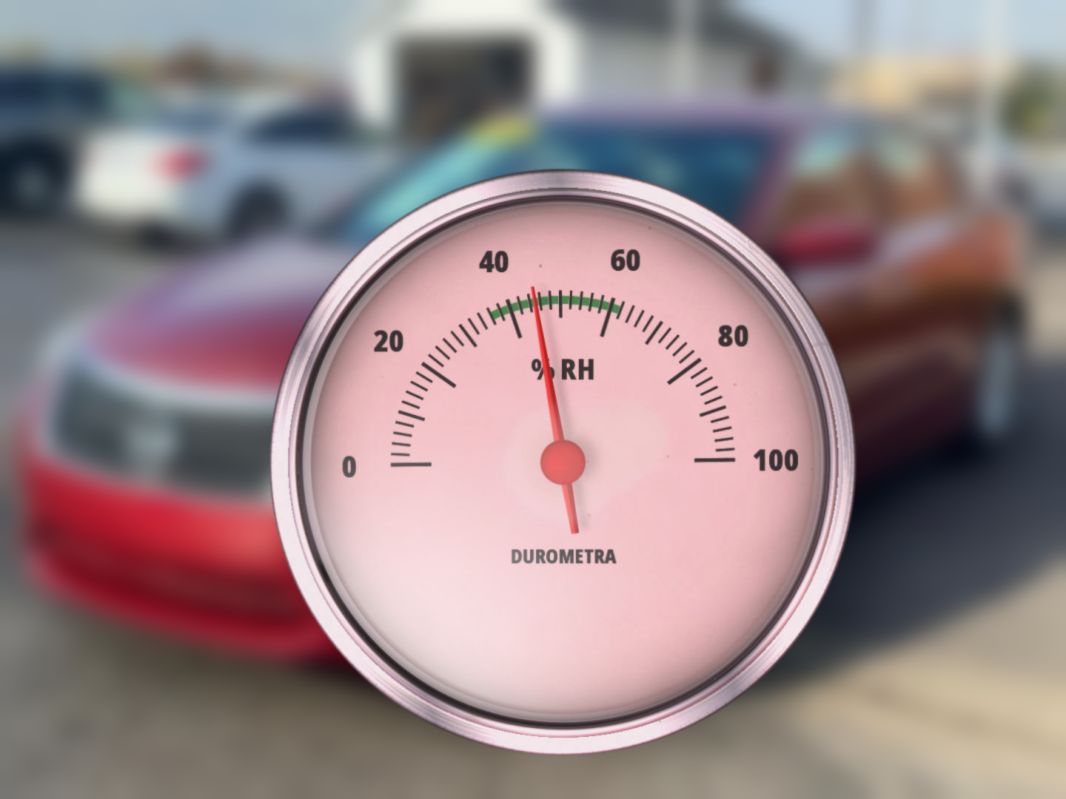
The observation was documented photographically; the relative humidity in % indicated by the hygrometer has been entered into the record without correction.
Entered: 45 %
